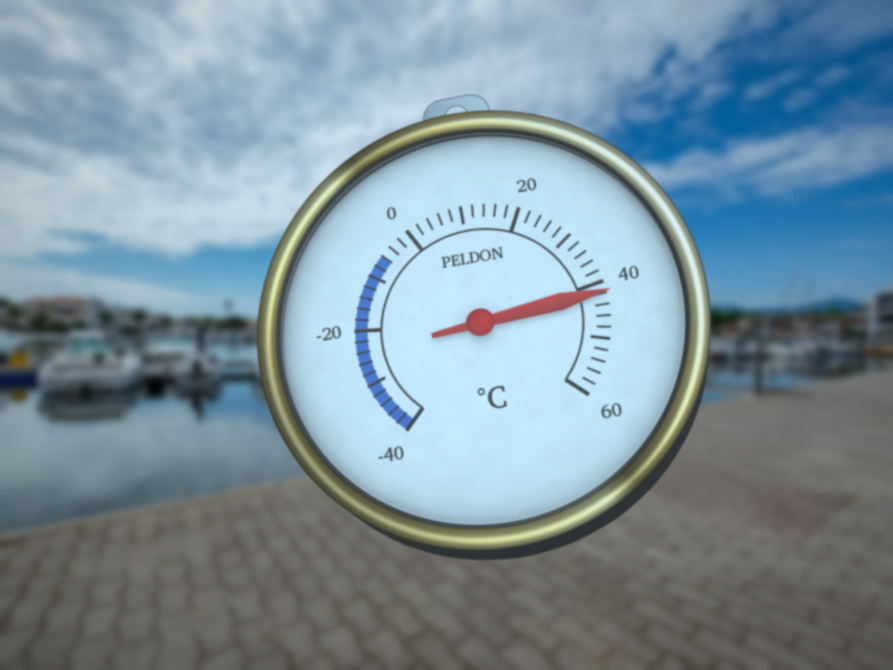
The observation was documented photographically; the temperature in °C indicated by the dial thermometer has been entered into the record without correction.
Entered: 42 °C
